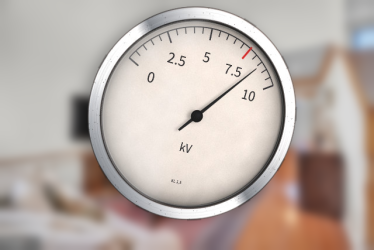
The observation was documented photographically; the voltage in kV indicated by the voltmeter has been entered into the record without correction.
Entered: 8.5 kV
